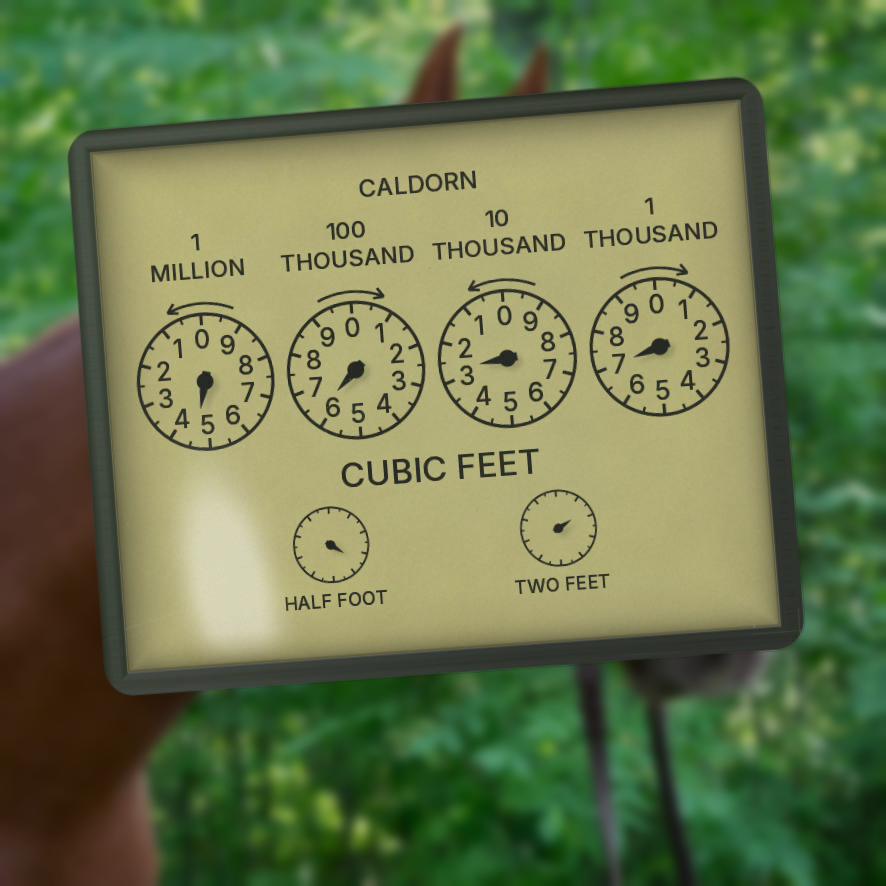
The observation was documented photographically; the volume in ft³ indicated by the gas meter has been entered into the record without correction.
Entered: 462700 ft³
